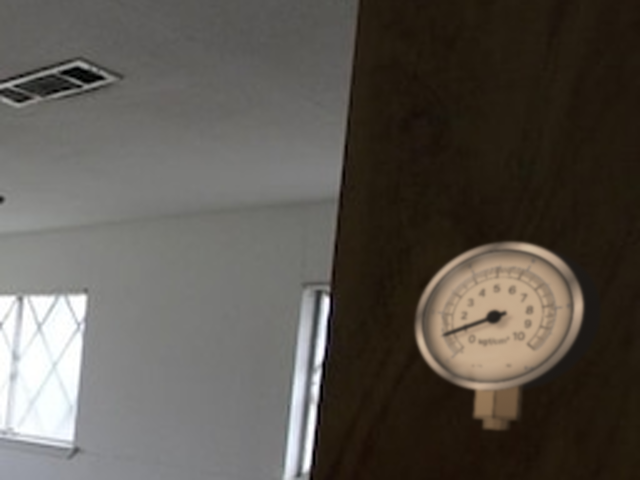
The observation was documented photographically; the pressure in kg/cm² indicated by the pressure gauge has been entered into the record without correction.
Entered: 1 kg/cm²
